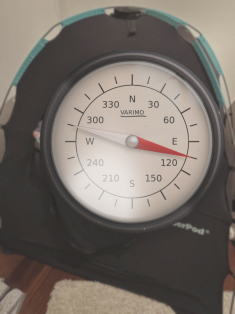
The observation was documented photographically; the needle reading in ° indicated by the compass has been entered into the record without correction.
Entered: 105 °
